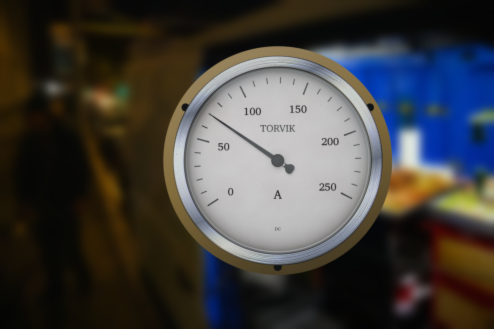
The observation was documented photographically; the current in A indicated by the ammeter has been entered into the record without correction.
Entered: 70 A
